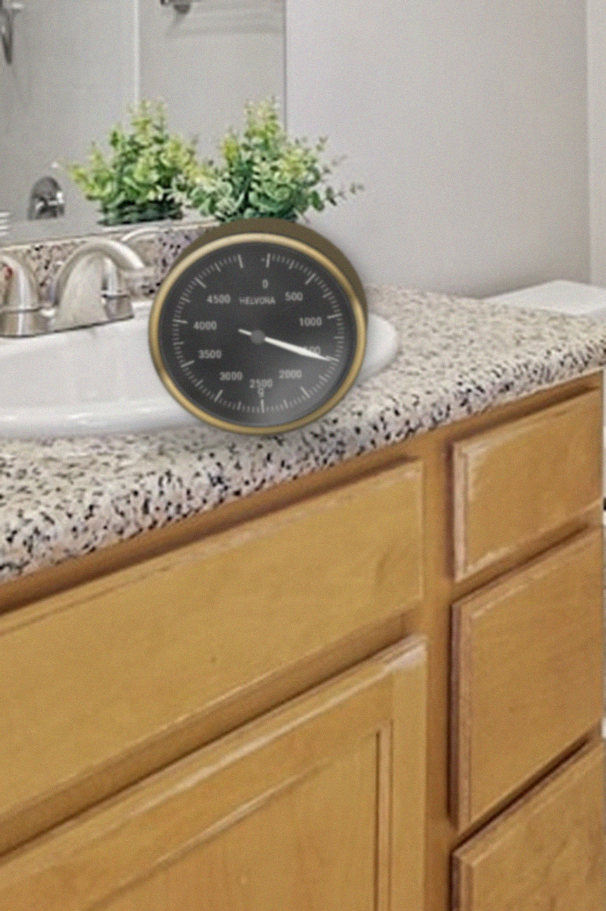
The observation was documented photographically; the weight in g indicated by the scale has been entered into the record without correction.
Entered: 1500 g
